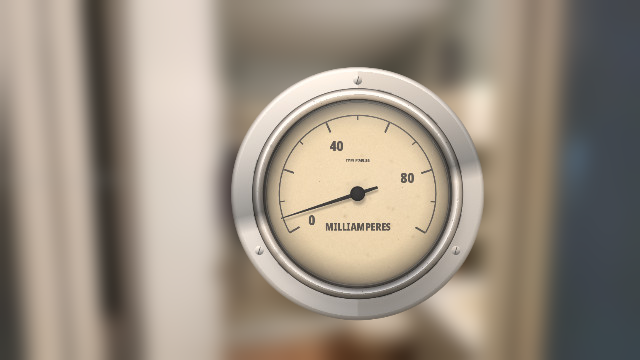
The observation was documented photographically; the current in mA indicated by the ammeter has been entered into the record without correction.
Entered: 5 mA
